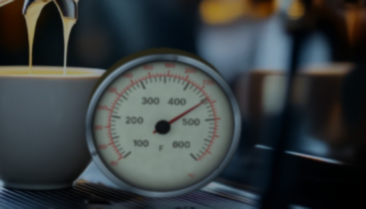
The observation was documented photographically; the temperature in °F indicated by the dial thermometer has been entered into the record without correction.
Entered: 450 °F
